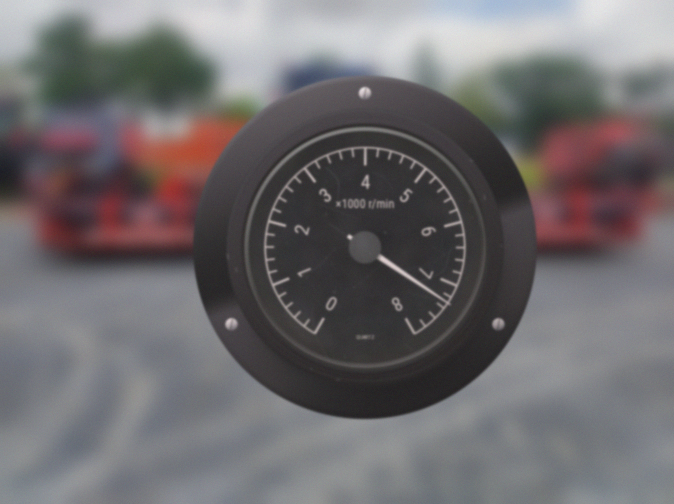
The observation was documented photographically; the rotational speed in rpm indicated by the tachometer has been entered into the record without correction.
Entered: 7300 rpm
